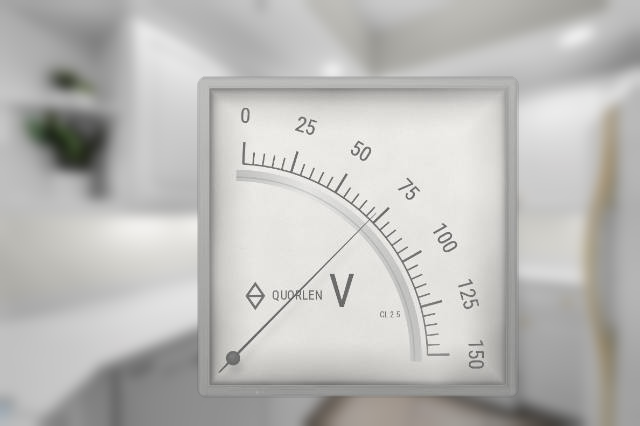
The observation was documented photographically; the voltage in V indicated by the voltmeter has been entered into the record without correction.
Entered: 72.5 V
